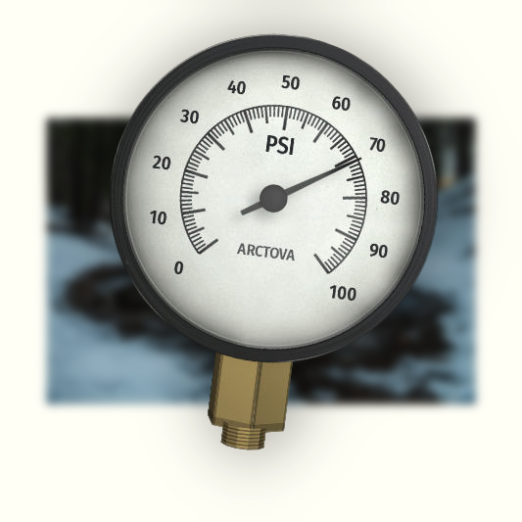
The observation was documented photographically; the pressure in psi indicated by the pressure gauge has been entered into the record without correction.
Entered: 71 psi
